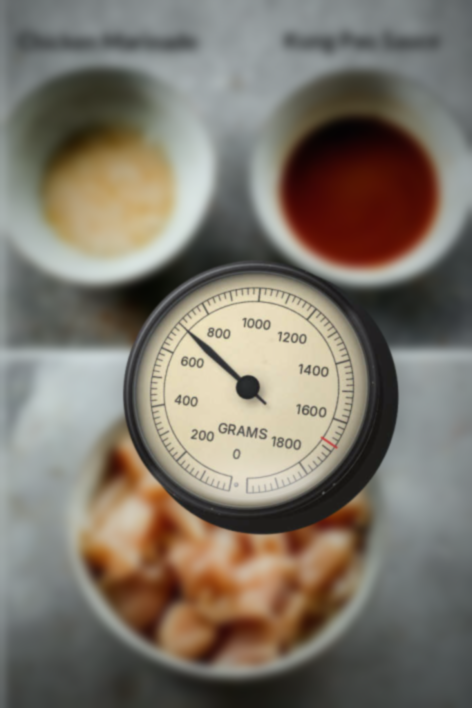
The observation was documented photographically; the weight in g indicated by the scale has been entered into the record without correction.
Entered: 700 g
